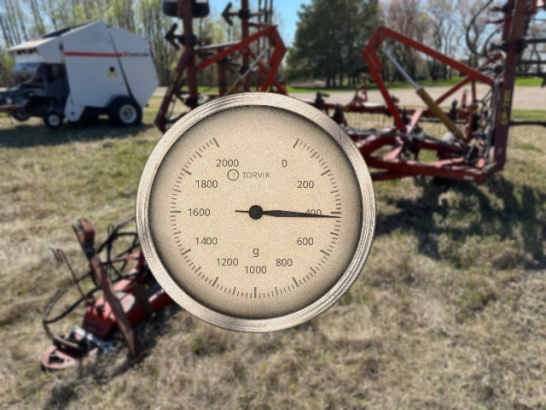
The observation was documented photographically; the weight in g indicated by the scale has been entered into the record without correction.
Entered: 420 g
